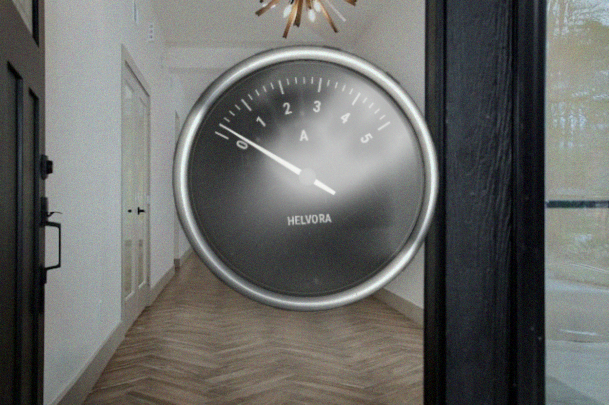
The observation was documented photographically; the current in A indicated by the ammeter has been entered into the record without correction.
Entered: 0.2 A
